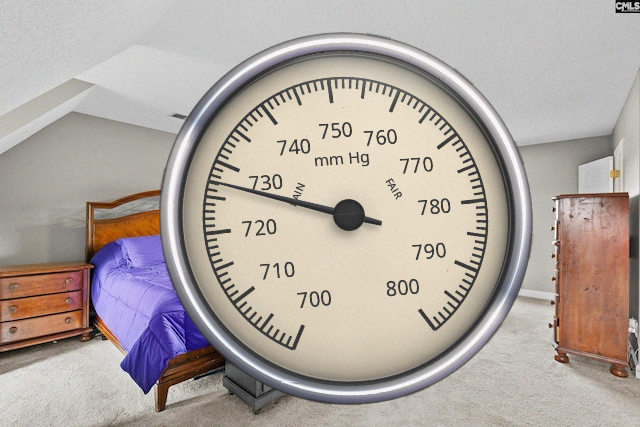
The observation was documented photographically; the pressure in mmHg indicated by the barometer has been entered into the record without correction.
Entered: 727 mmHg
